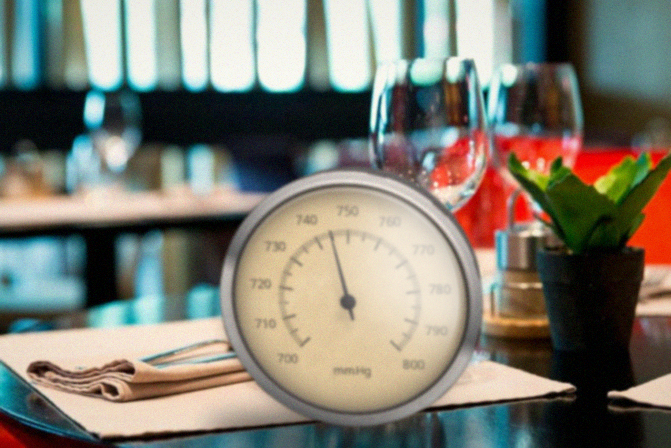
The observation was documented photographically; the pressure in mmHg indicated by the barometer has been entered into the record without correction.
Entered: 745 mmHg
